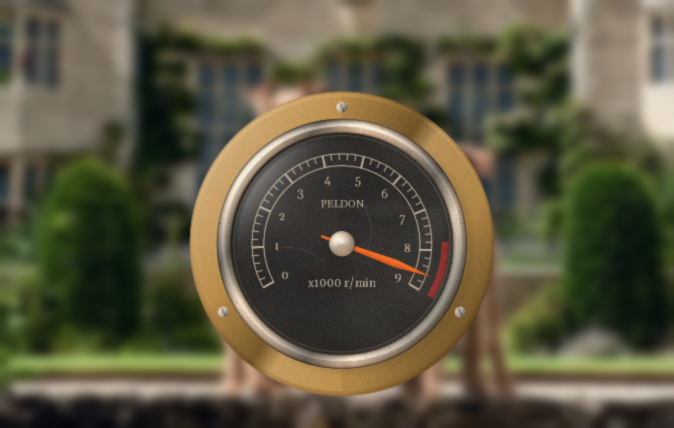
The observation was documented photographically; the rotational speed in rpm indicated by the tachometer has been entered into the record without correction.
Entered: 8600 rpm
